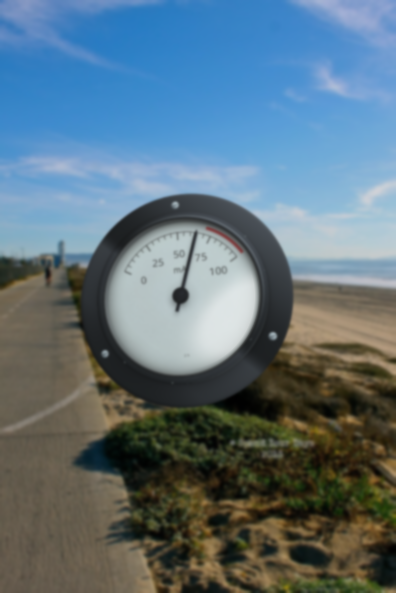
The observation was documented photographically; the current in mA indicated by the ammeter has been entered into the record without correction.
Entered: 65 mA
